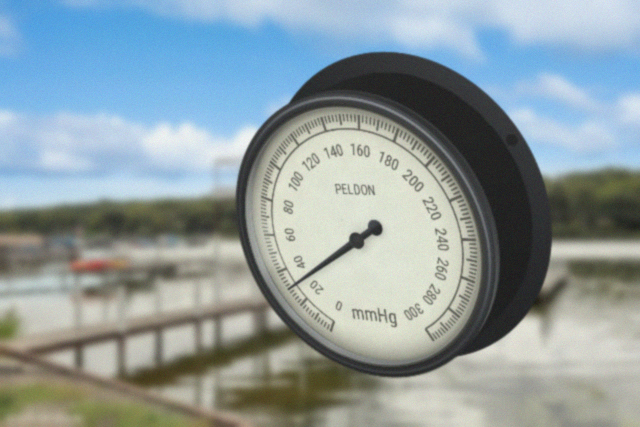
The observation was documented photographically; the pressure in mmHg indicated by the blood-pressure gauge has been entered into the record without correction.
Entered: 30 mmHg
